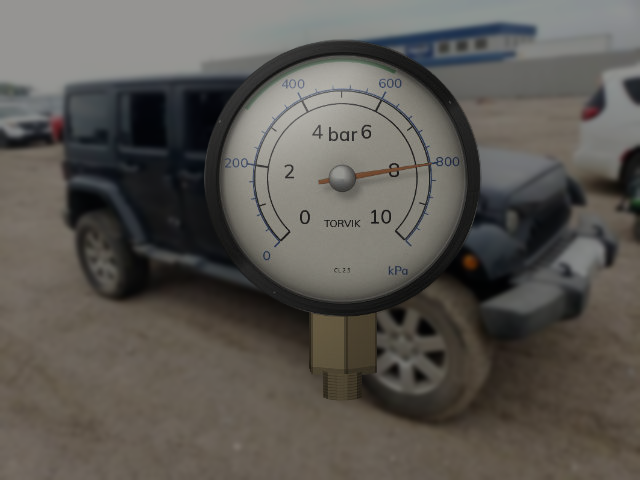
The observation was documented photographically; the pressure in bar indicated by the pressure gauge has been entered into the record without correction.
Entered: 8 bar
